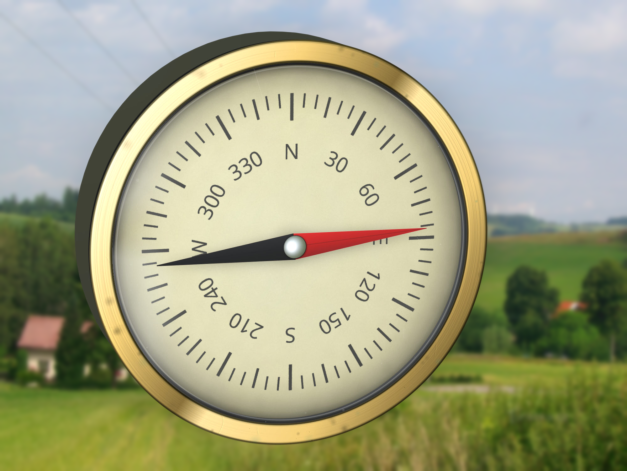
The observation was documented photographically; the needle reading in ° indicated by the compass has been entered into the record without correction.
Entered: 85 °
